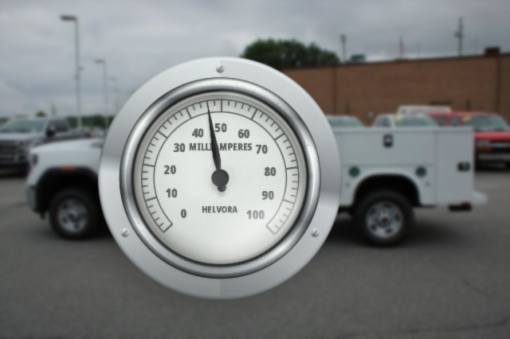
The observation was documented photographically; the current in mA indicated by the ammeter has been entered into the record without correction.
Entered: 46 mA
